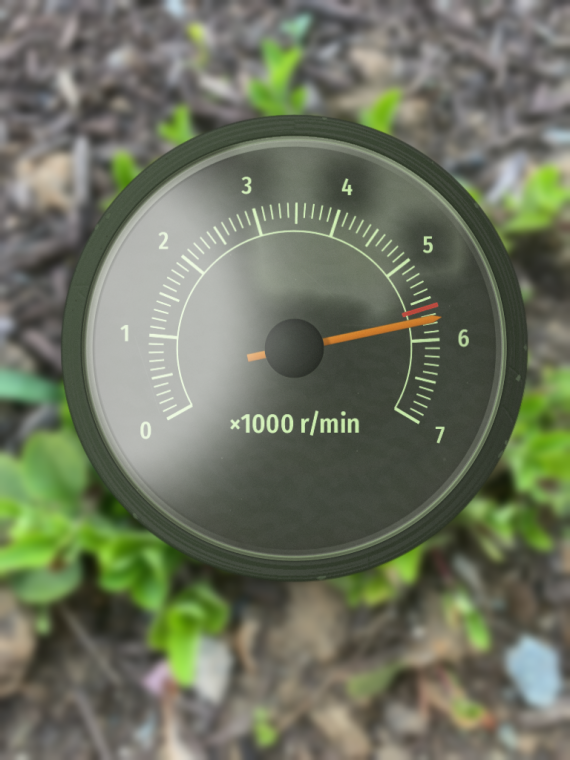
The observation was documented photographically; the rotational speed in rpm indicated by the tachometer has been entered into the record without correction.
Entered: 5750 rpm
